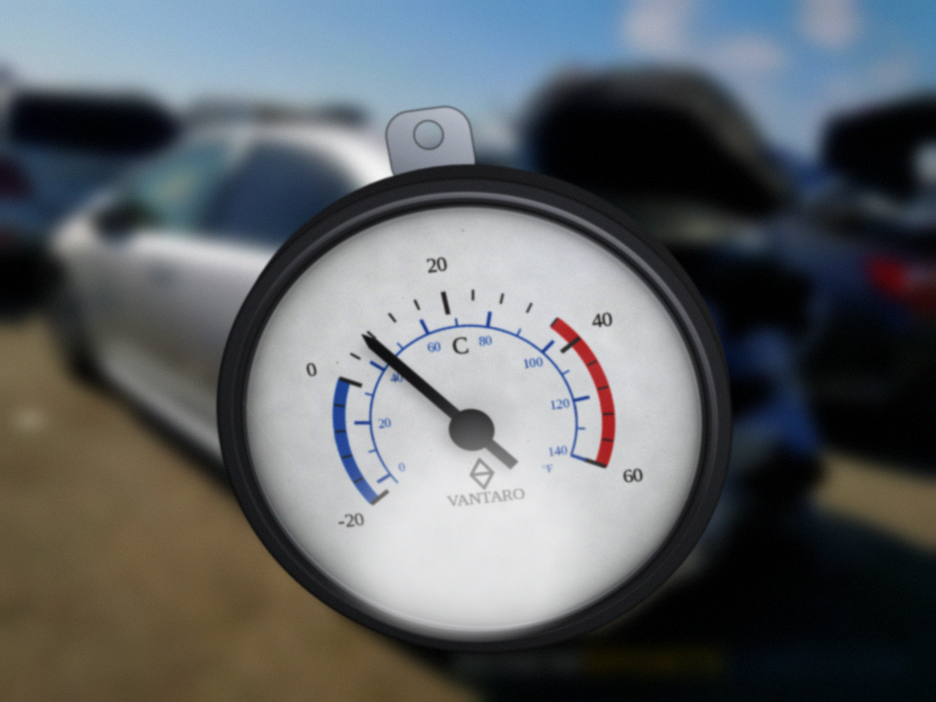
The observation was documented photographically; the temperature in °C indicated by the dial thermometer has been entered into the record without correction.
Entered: 8 °C
